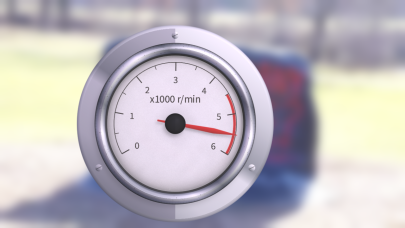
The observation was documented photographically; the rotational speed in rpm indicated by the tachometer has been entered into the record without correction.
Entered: 5500 rpm
